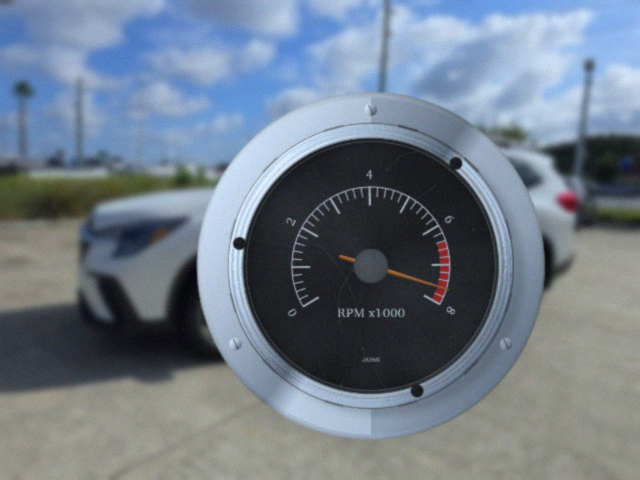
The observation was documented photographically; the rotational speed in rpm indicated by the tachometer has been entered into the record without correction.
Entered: 7600 rpm
